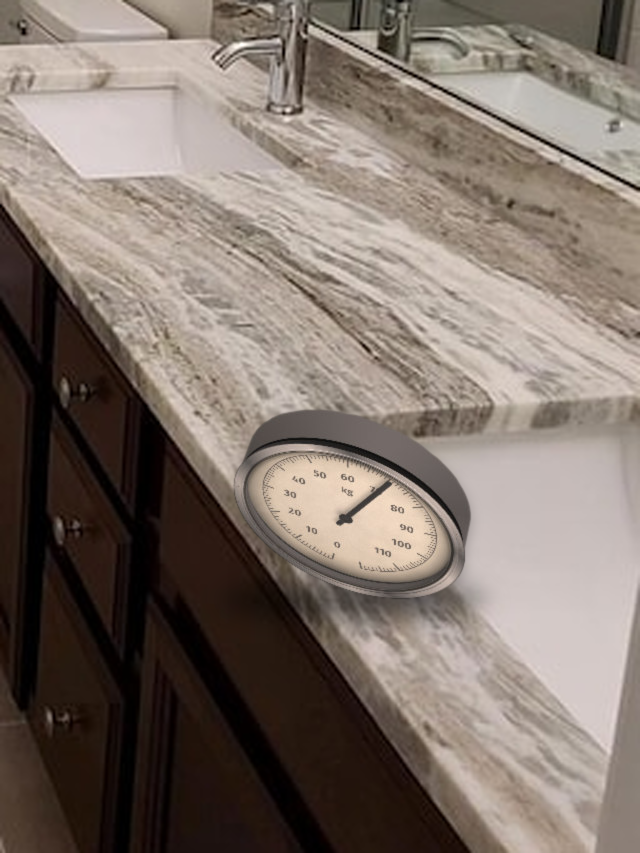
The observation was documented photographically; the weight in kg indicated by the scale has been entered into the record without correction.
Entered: 70 kg
